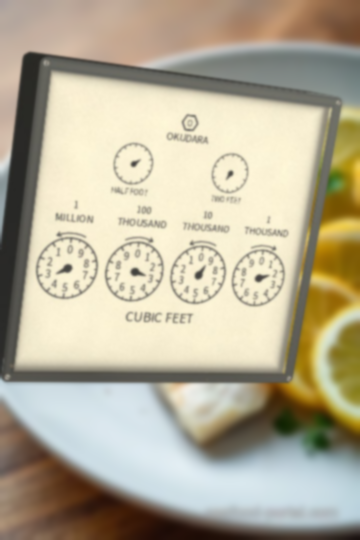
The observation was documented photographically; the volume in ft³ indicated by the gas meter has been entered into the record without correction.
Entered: 329200 ft³
